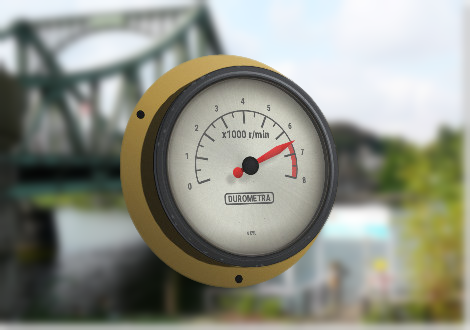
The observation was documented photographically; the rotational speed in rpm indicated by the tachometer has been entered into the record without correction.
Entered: 6500 rpm
